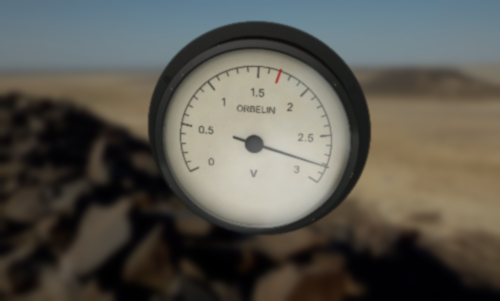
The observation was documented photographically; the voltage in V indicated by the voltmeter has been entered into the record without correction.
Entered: 2.8 V
